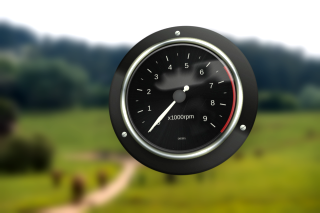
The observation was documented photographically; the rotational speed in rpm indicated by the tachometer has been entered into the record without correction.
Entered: 0 rpm
